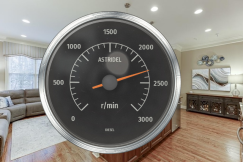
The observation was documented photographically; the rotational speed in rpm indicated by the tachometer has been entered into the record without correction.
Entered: 2300 rpm
